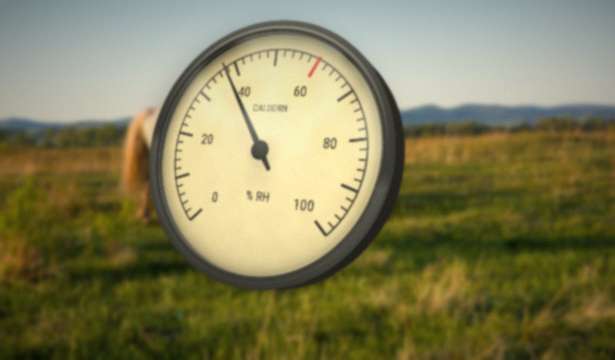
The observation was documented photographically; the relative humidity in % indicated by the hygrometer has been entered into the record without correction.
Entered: 38 %
